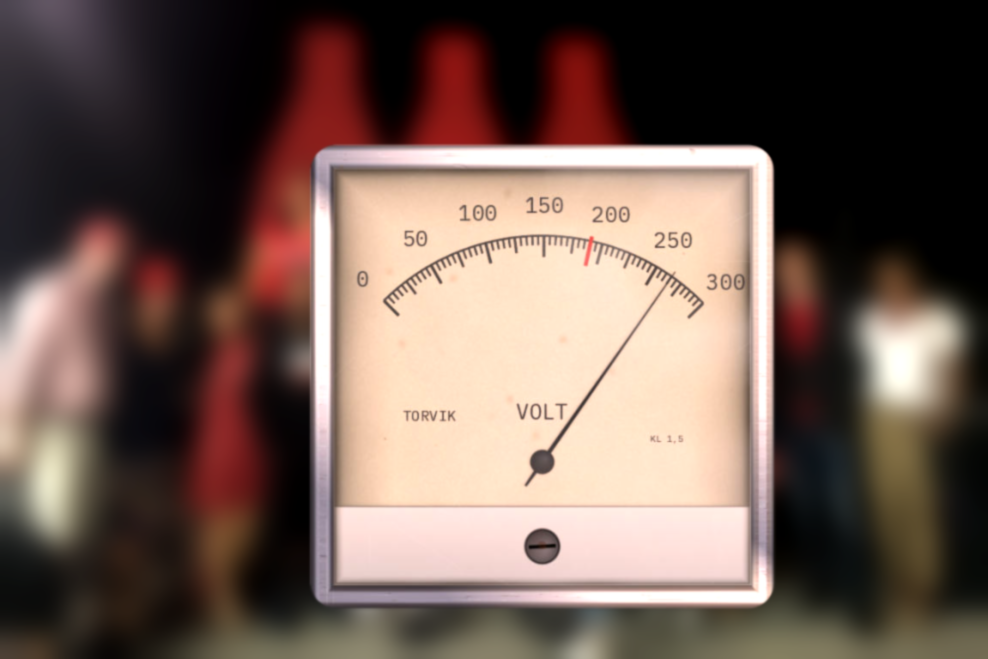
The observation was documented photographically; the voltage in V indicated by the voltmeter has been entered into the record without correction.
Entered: 265 V
